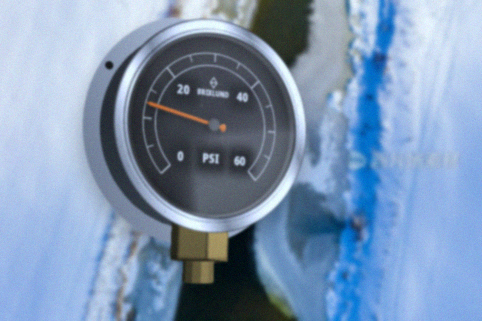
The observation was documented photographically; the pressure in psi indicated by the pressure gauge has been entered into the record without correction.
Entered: 12.5 psi
